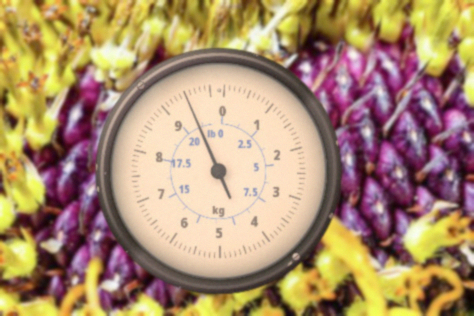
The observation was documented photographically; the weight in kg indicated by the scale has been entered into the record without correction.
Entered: 9.5 kg
